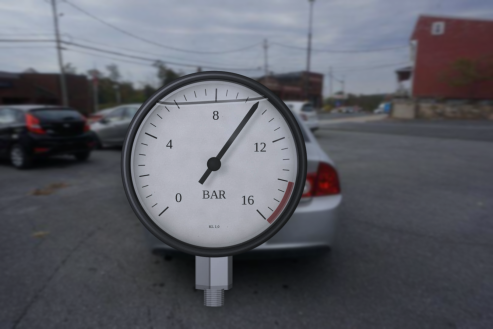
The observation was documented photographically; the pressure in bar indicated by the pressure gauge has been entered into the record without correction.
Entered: 10 bar
